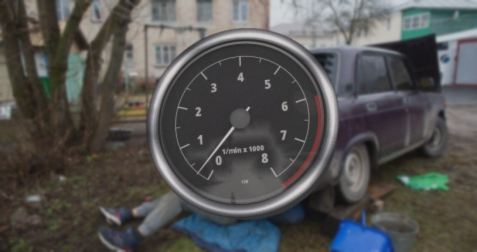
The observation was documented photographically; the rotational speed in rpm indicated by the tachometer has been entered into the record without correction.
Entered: 250 rpm
